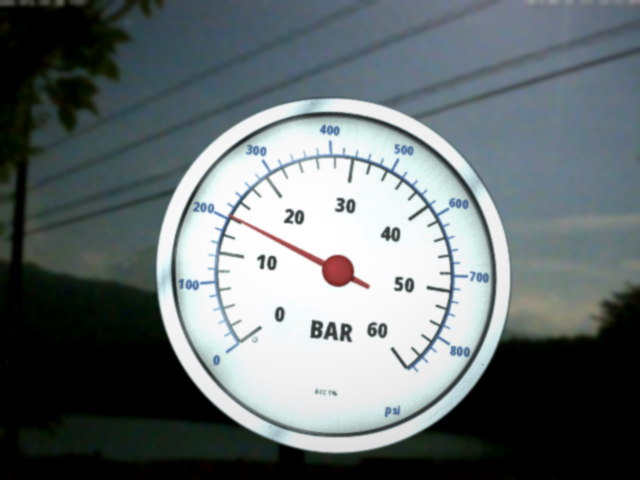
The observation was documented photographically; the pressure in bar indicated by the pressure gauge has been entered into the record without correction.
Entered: 14 bar
